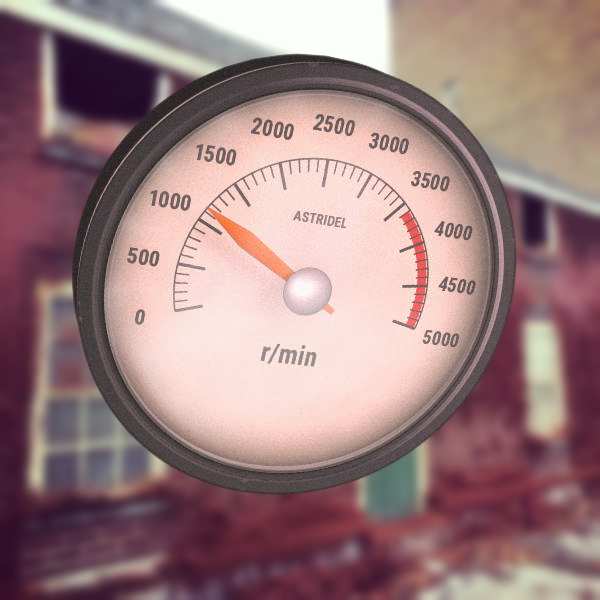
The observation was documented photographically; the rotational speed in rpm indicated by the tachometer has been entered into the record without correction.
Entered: 1150 rpm
